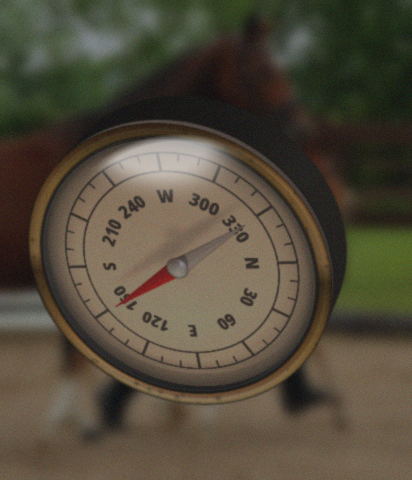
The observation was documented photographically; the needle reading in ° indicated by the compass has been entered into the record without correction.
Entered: 150 °
